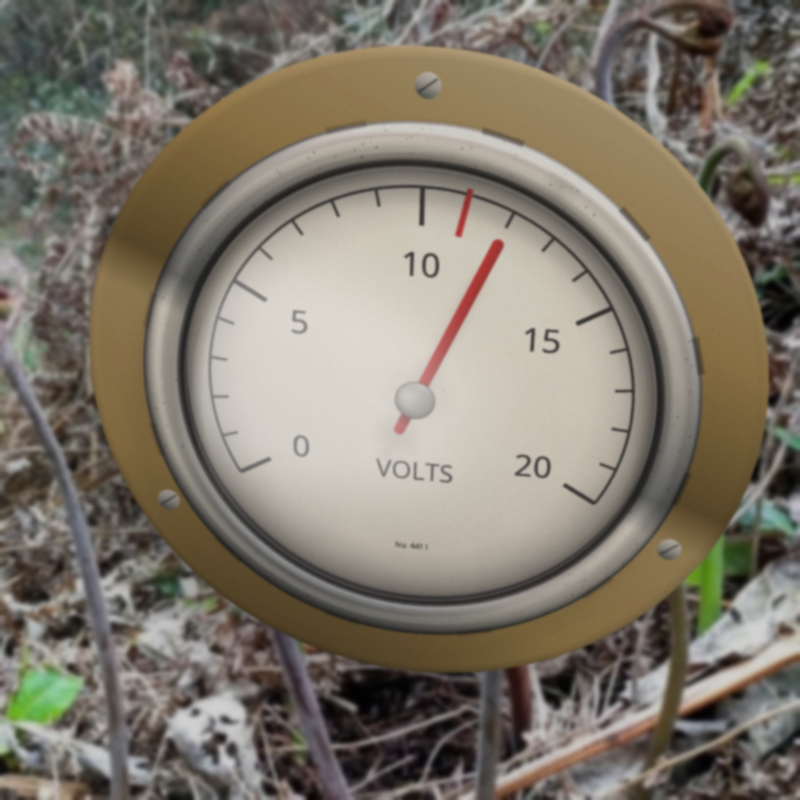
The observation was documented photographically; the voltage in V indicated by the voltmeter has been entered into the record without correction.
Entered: 12 V
